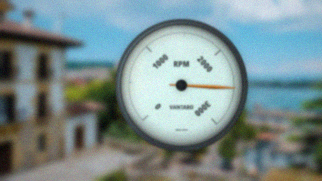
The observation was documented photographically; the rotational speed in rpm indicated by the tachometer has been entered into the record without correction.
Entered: 2500 rpm
